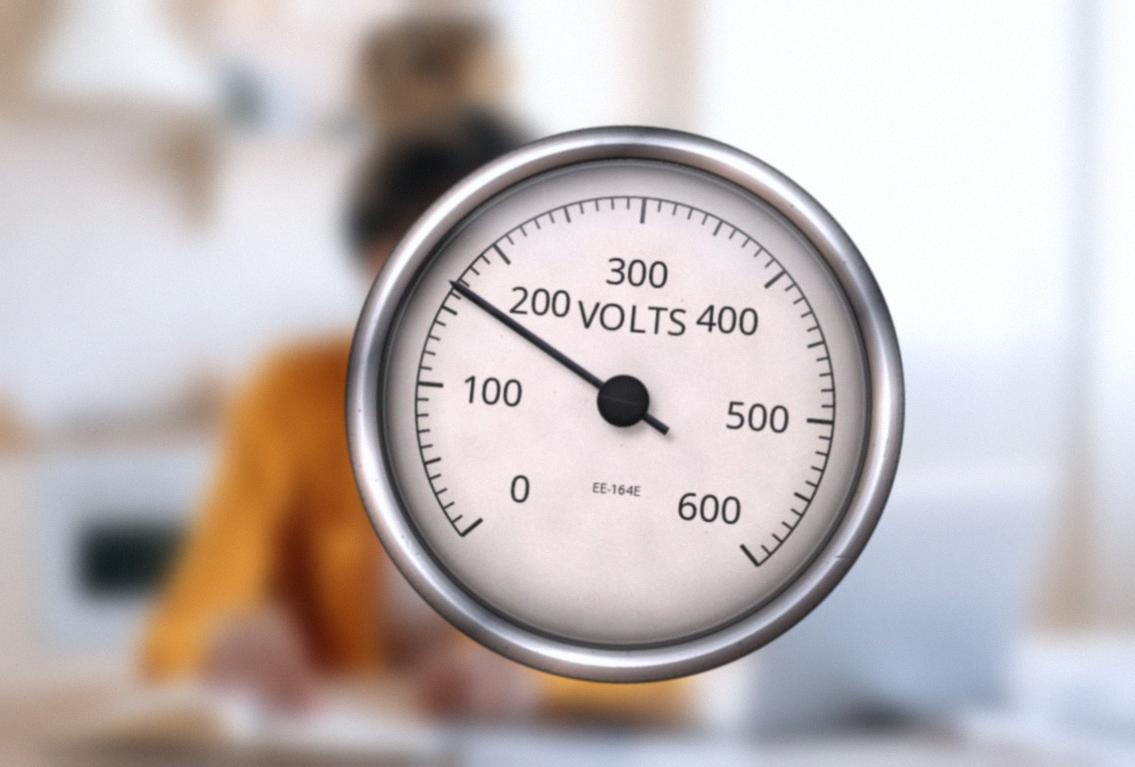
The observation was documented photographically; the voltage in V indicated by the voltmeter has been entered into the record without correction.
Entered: 165 V
